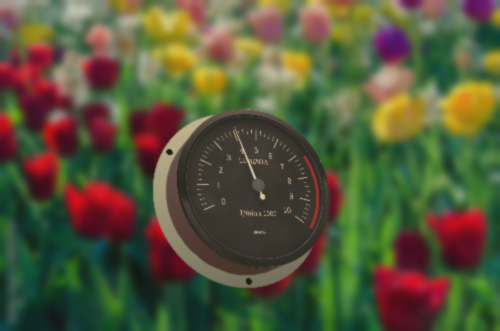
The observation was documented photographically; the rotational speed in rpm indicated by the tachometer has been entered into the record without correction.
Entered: 4000 rpm
